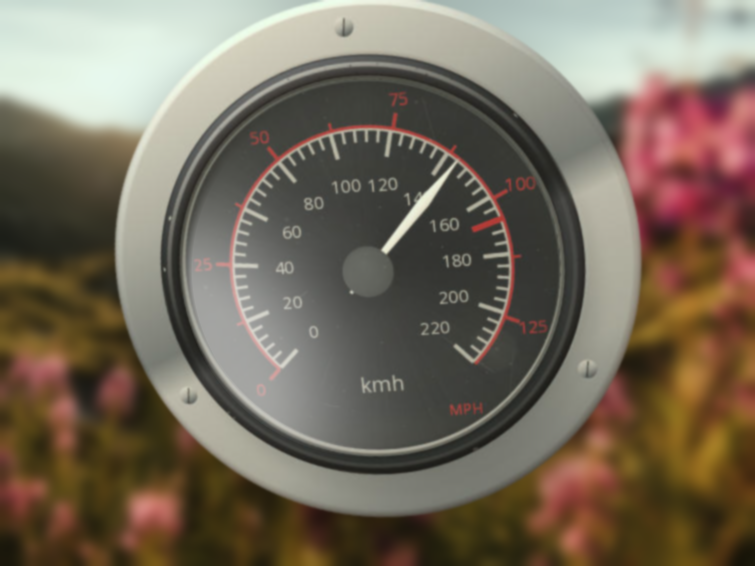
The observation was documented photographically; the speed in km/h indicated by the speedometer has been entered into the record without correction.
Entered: 144 km/h
